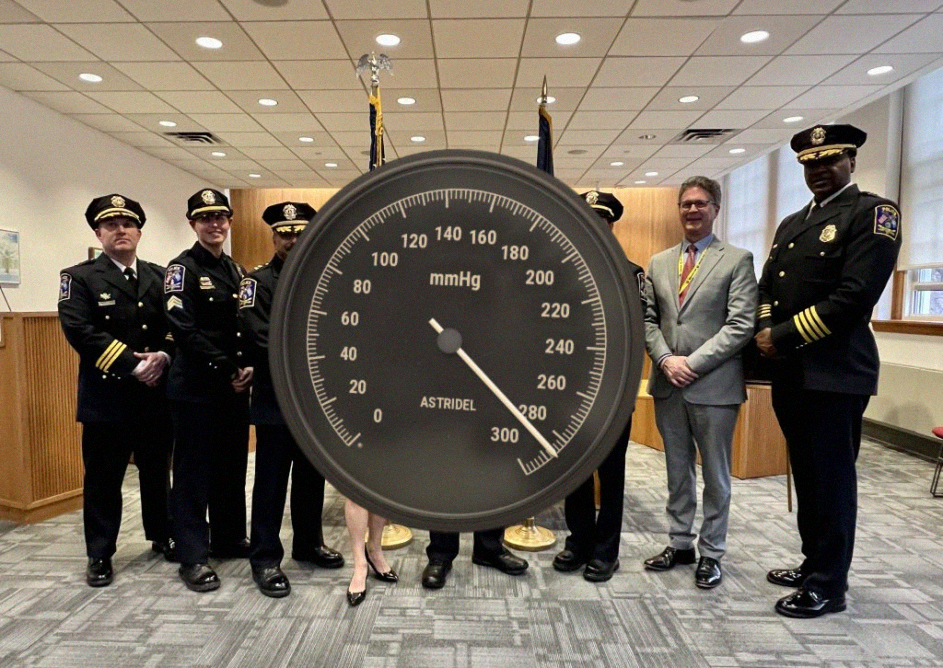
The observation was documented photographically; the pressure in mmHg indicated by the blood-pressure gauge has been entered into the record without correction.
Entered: 286 mmHg
